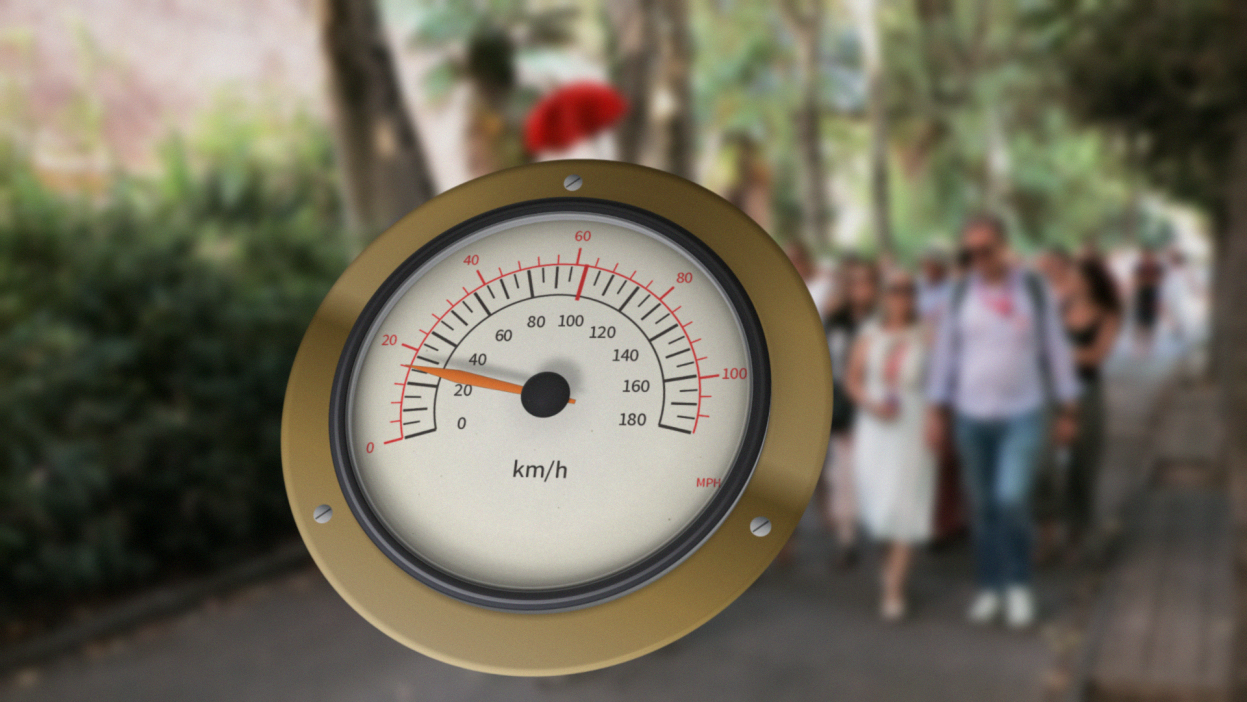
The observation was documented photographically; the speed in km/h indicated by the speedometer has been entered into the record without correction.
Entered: 25 km/h
